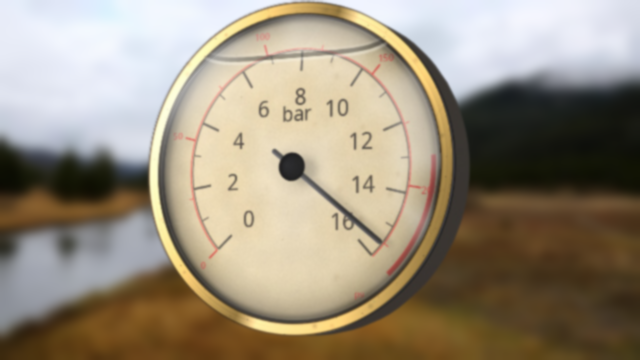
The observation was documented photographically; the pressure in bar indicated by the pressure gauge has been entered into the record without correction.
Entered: 15.5 bar
